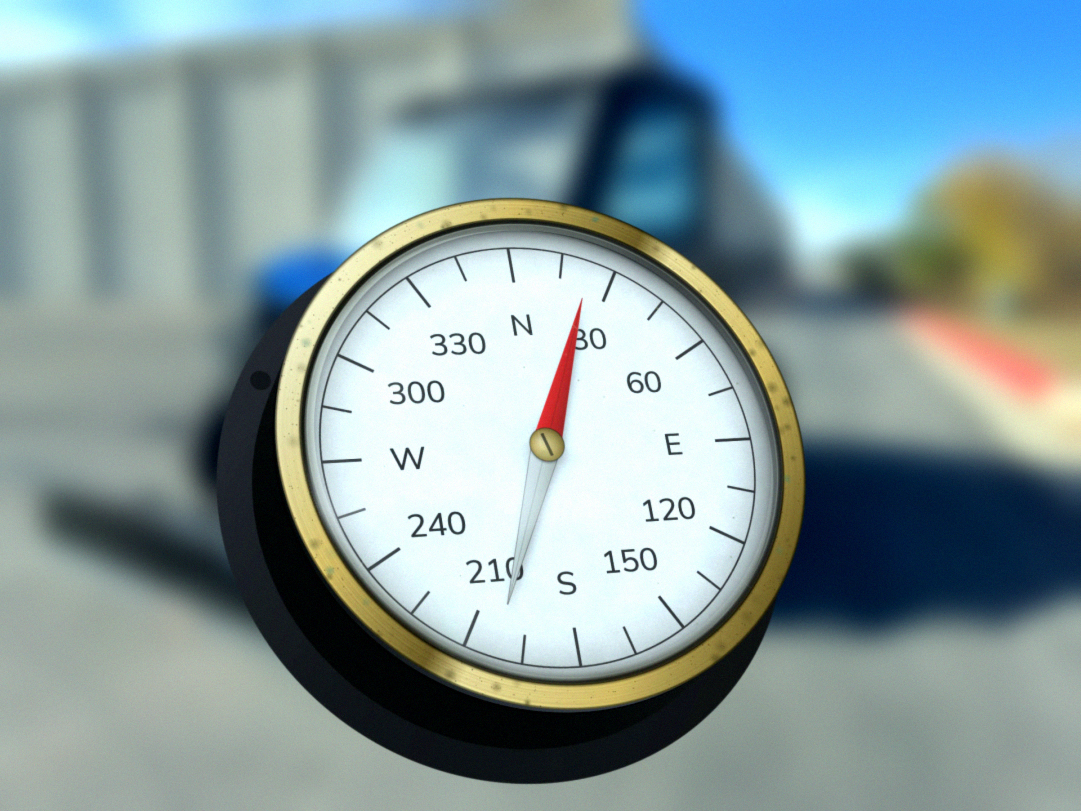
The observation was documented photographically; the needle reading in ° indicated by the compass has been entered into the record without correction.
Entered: 22.5 °
